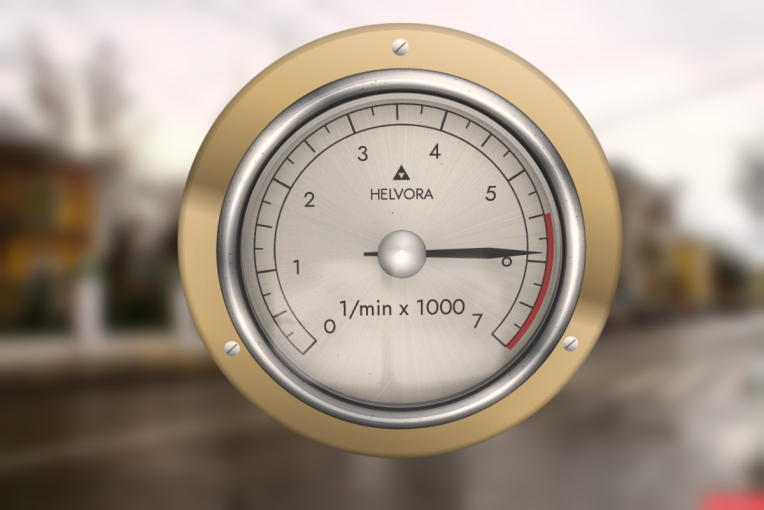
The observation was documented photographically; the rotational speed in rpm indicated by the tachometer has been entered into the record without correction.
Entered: 5875 rpm
